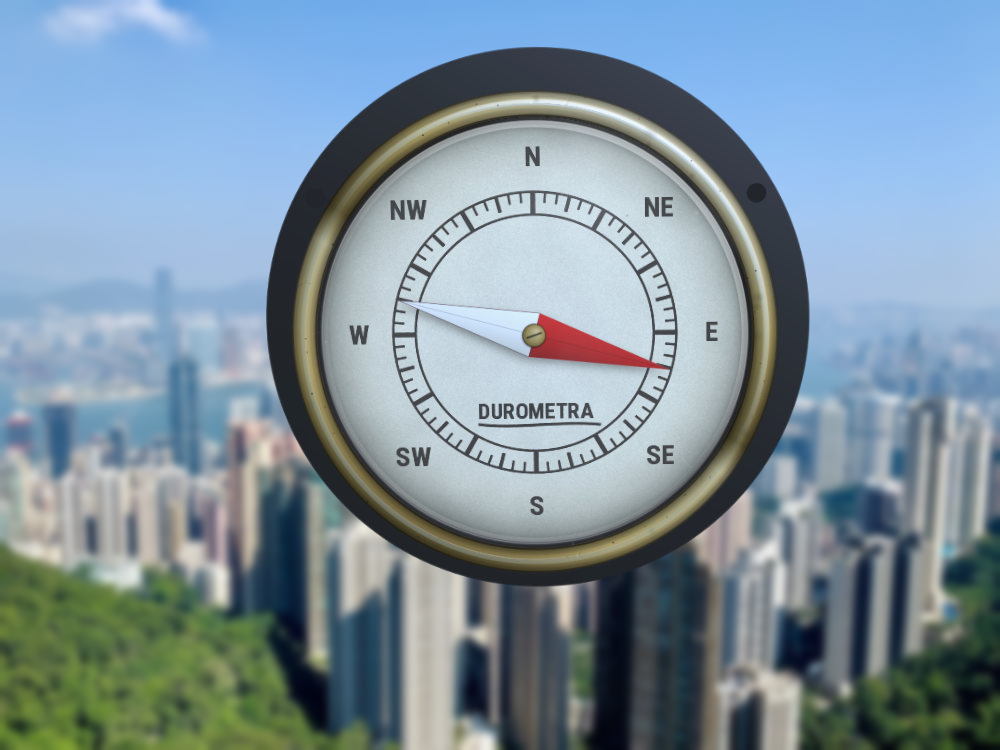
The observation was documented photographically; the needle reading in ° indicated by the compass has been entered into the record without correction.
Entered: 105 °
